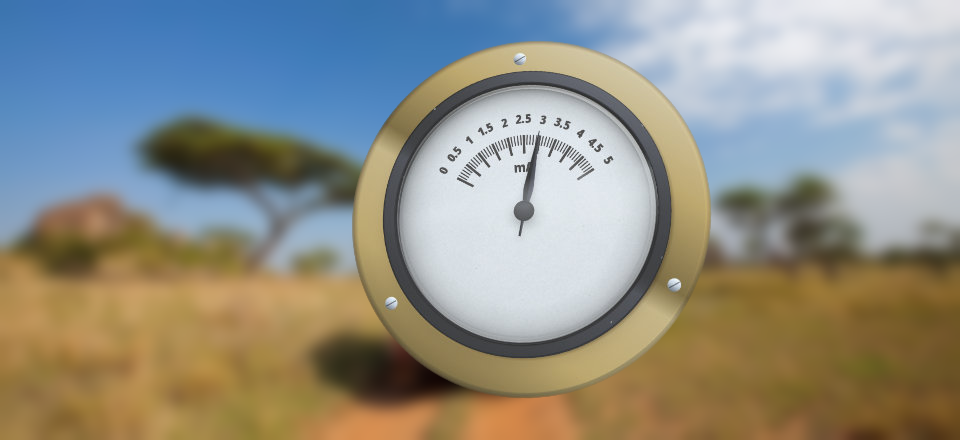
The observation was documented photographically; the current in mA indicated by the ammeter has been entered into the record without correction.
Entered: 3 mA
